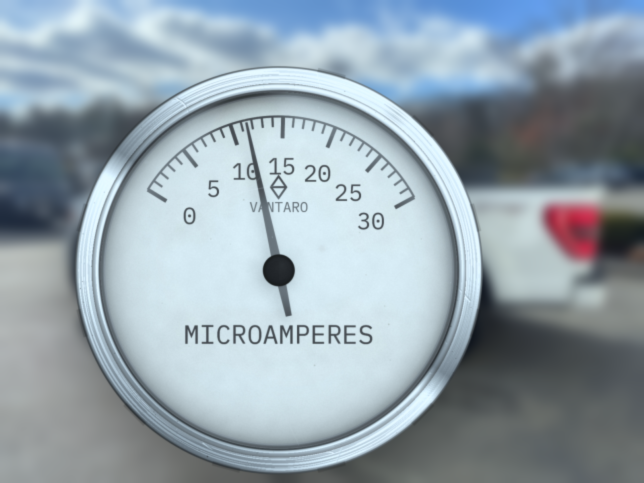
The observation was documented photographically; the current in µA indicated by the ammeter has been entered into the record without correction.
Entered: 11.5 µA
